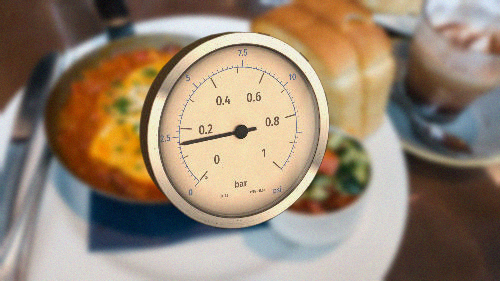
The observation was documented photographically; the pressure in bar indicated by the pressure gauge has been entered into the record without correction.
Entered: 0.15 bar
